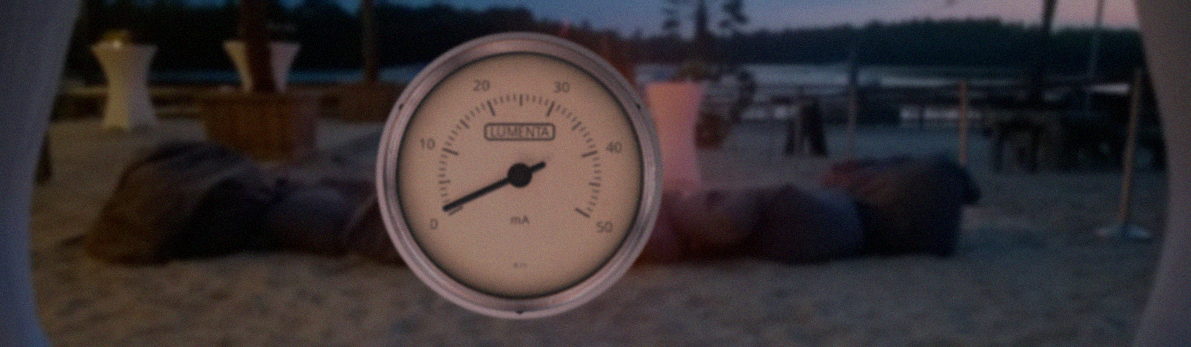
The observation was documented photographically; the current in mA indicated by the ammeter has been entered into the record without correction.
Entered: 1 mA
